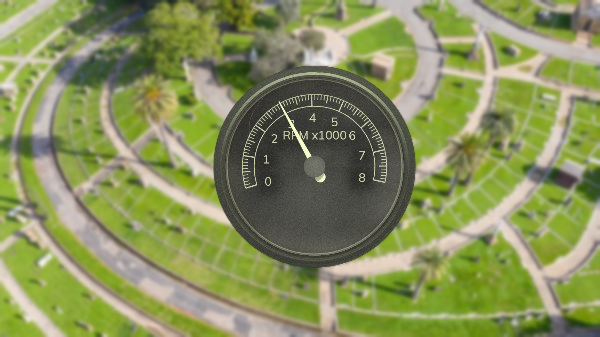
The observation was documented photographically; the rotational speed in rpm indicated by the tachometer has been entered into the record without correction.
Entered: 3000 rpm
